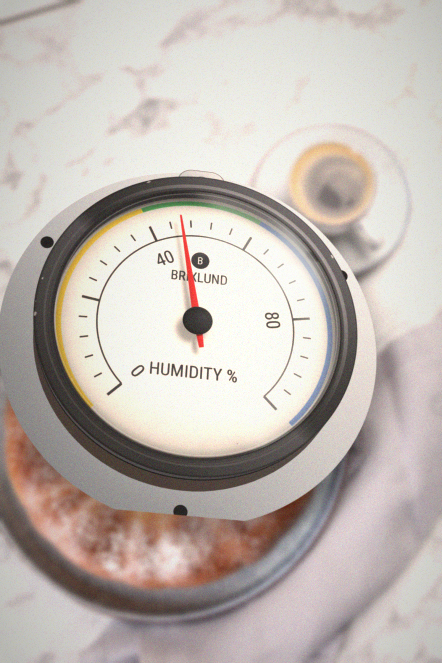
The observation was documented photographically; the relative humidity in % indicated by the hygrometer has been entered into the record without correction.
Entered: 46 %
